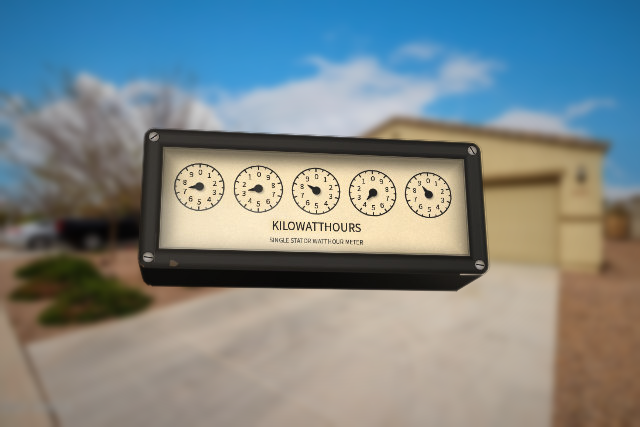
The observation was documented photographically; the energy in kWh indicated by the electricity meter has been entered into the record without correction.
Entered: 72839 kWh
